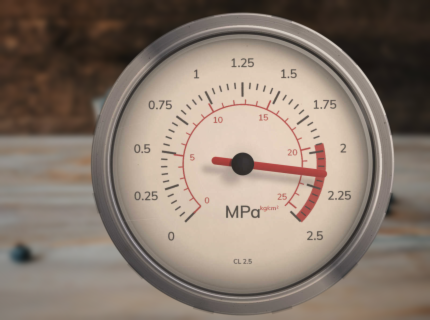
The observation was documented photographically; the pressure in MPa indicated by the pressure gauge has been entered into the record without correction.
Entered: 2.15 MPa
